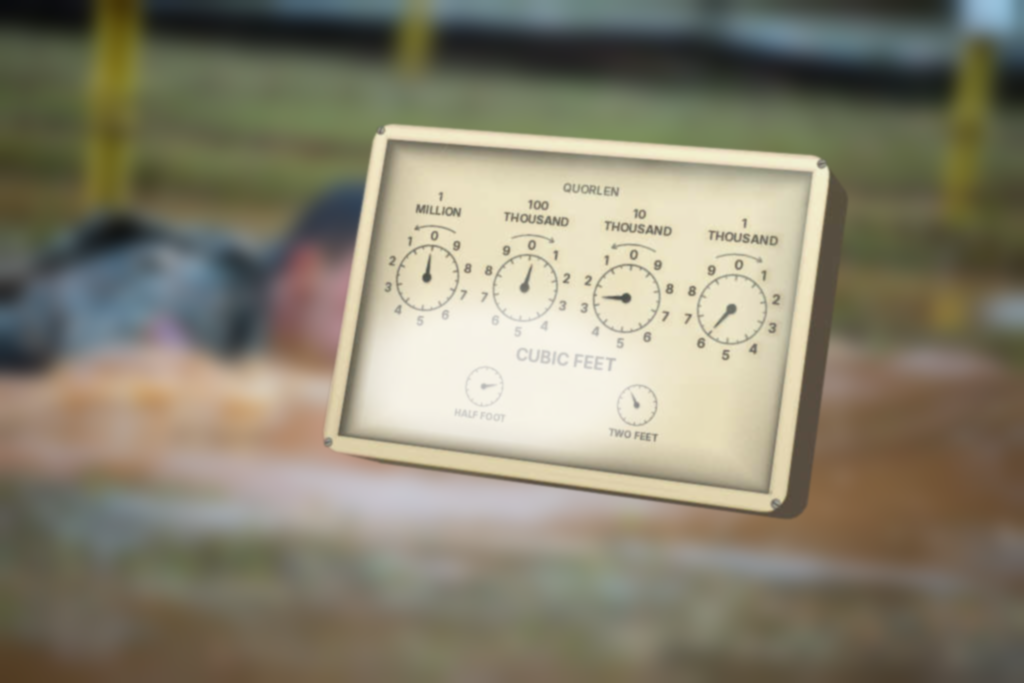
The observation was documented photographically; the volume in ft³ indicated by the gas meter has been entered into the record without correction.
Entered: 2600 ft³
